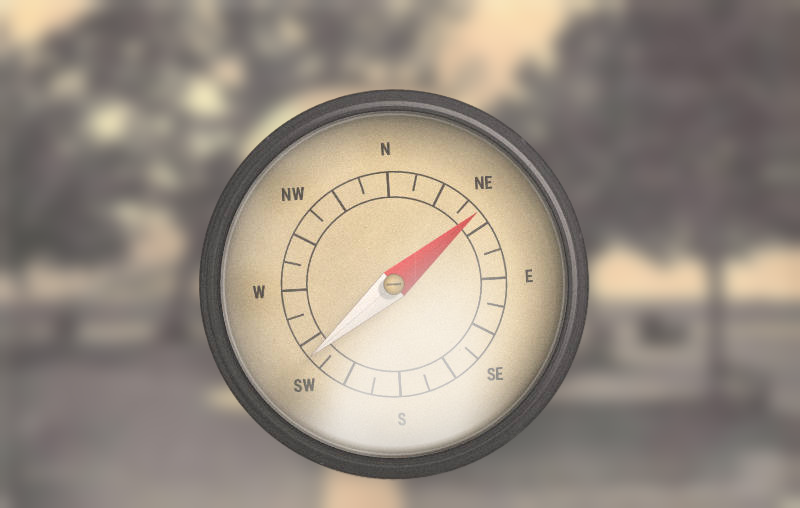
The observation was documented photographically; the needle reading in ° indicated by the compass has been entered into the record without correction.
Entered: 52.5 °
